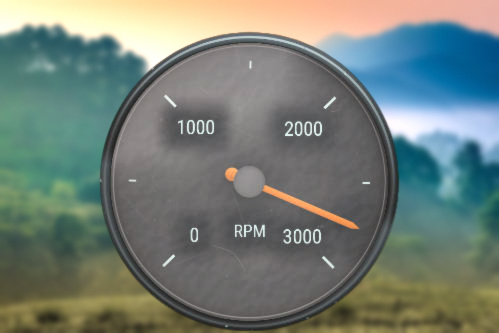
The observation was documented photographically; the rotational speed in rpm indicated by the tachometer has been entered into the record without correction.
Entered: 2750 rpm
